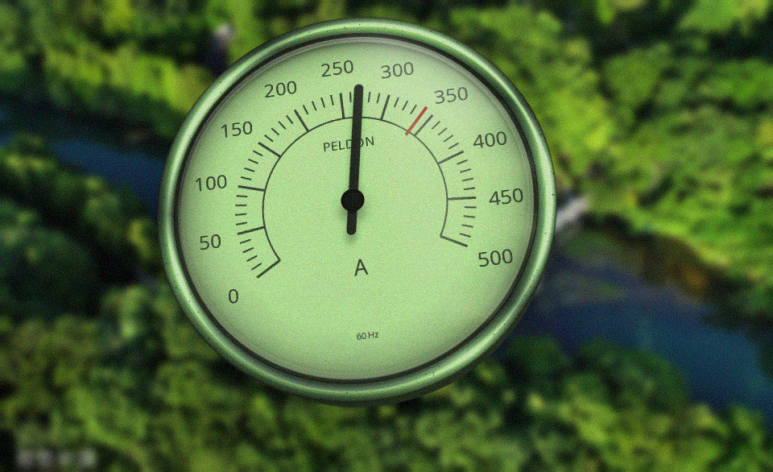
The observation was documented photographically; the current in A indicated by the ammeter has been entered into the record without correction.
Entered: 270 A
